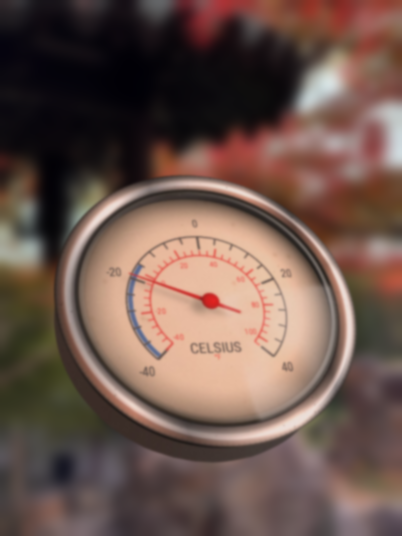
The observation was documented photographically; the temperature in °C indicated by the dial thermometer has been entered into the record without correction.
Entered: -20 °C
